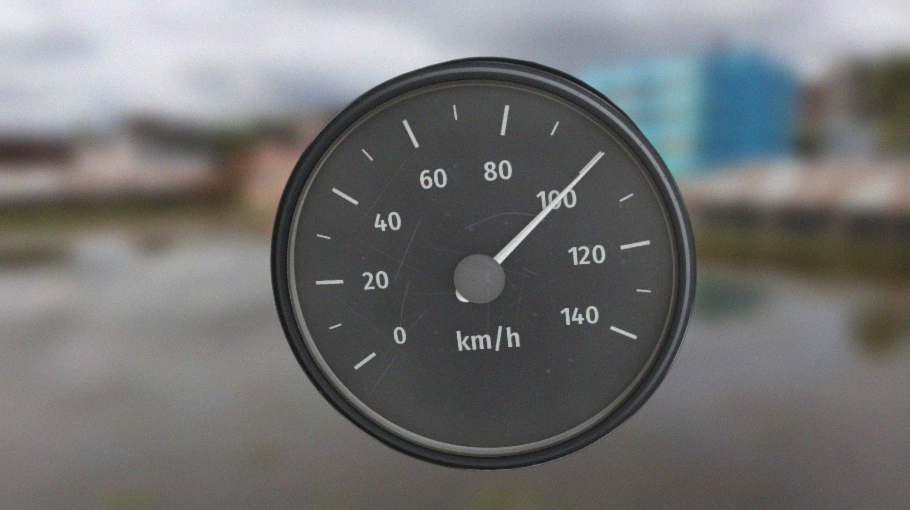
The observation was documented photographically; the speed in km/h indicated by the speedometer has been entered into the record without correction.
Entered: 100 km/h
